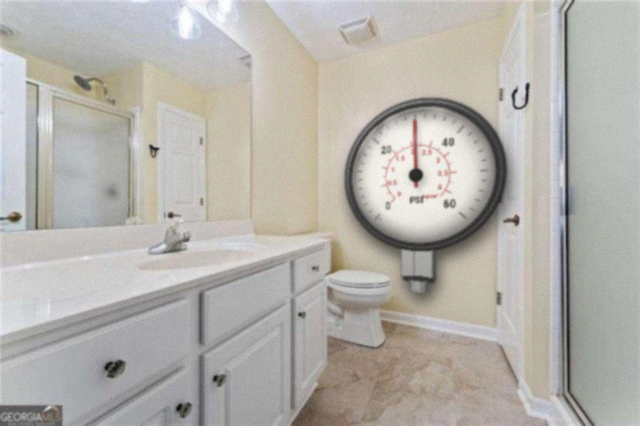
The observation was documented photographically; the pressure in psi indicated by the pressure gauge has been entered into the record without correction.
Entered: 30 psi
